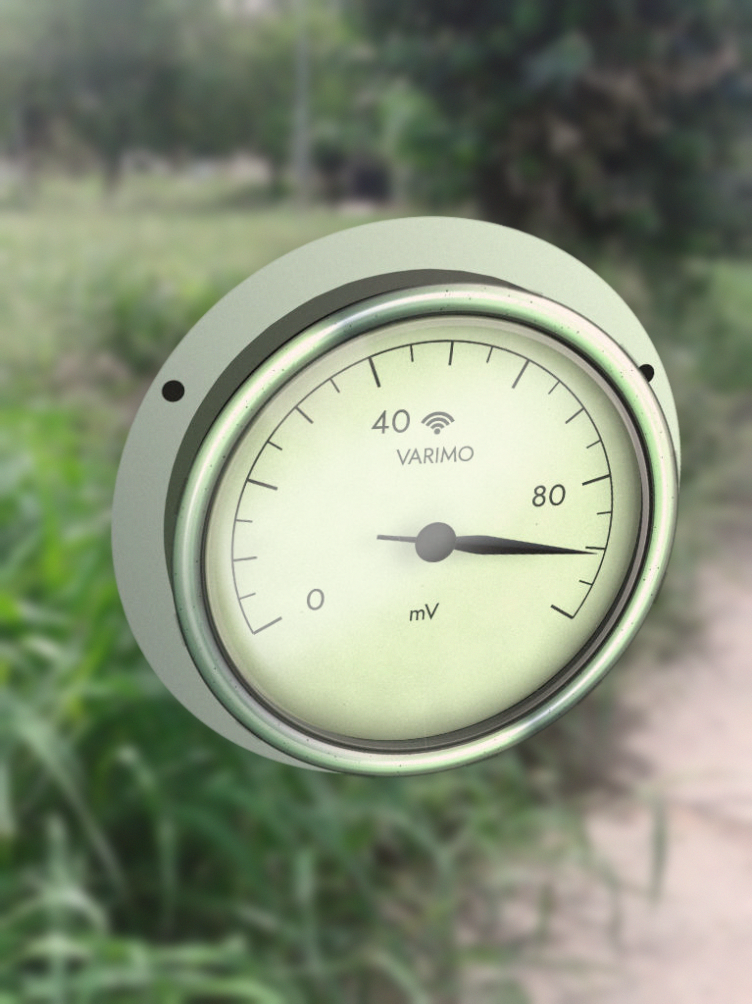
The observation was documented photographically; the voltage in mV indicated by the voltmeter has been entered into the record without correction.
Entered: 90 mV
